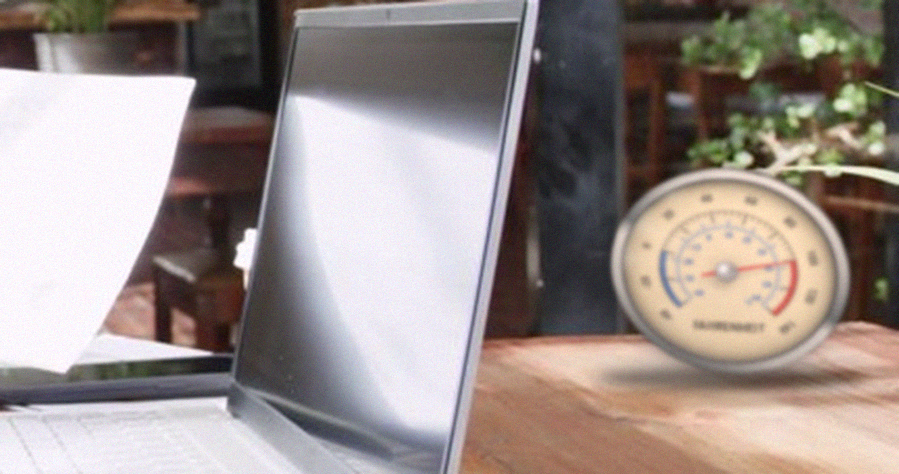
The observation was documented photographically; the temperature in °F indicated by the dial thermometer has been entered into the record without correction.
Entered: 100 °F
